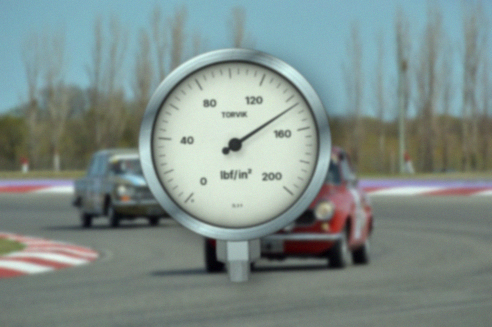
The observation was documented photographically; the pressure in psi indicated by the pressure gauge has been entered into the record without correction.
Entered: 145 psi
